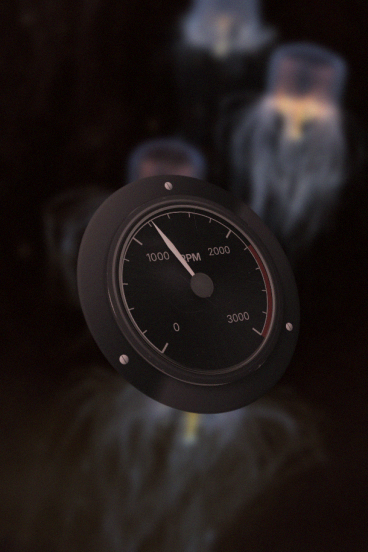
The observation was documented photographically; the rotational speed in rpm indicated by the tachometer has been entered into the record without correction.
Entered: 1200 rpm
